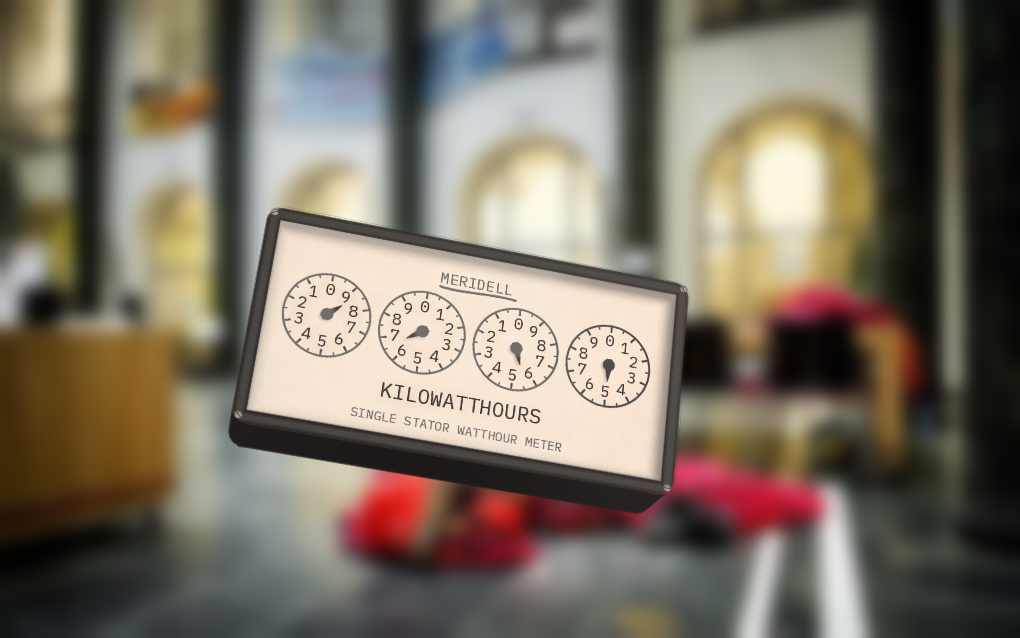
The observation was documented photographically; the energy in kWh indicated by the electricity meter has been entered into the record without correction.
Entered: 8655 kWh
